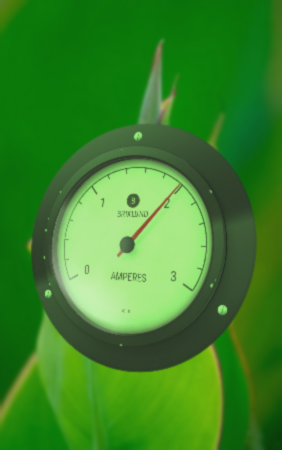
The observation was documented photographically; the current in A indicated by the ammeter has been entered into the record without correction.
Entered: 2 A
